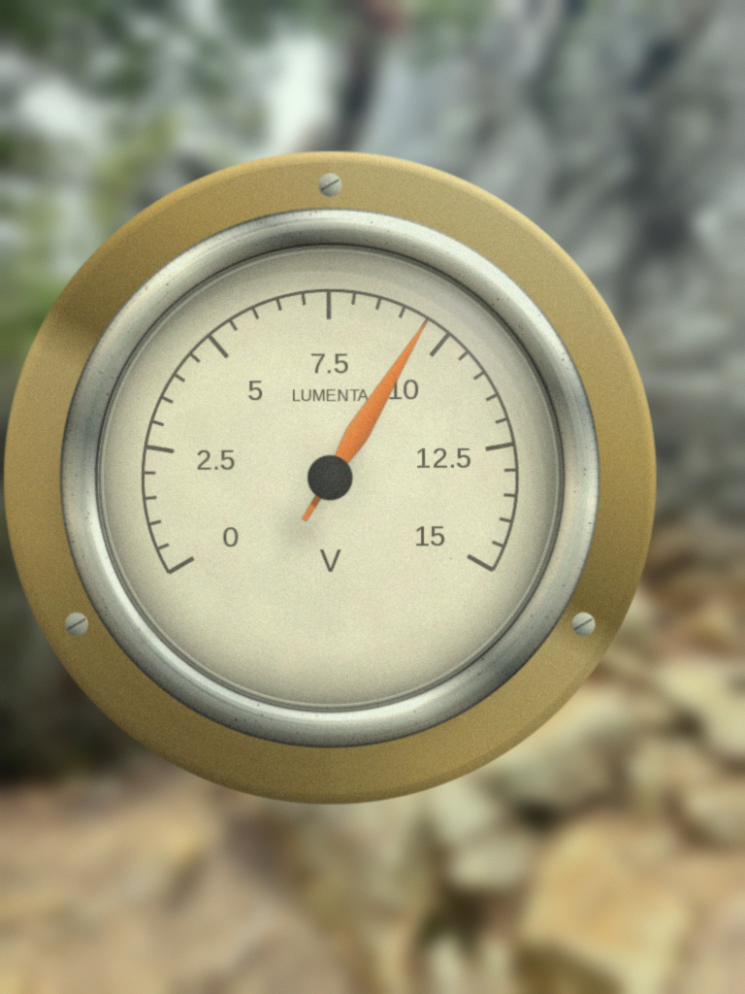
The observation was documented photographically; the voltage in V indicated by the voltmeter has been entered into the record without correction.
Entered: 9.5 V
